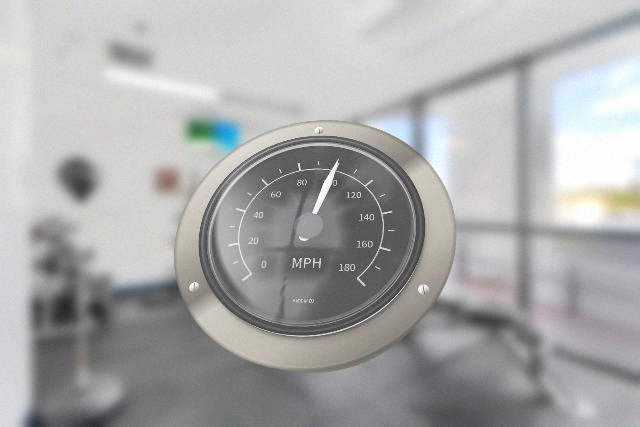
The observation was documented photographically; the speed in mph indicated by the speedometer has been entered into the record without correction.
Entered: 100 mph
